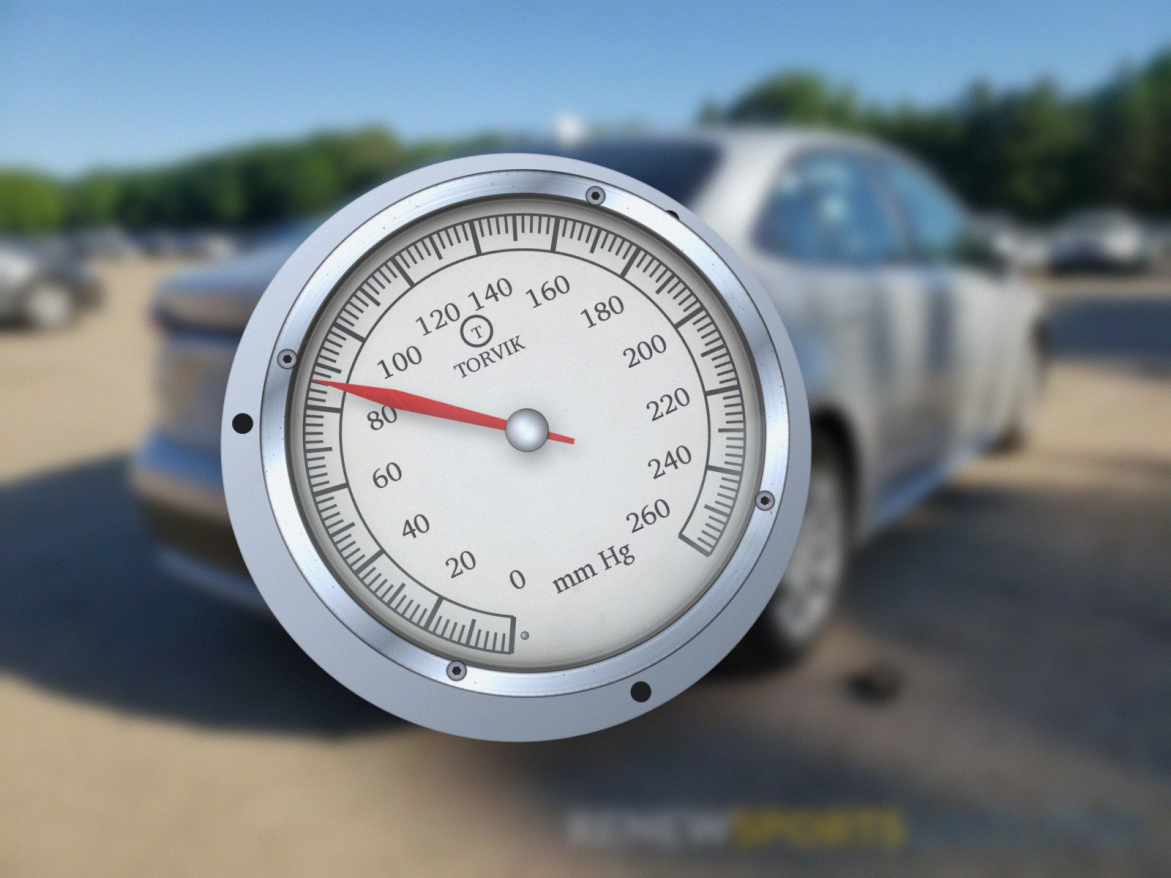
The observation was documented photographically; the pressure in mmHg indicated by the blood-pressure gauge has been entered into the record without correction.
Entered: 86 mmHg
